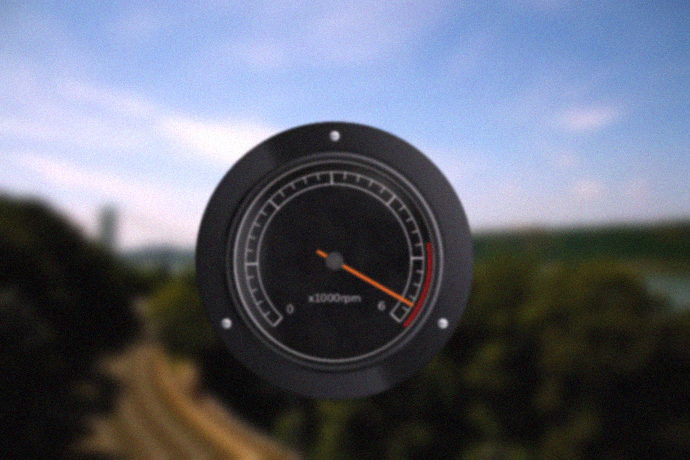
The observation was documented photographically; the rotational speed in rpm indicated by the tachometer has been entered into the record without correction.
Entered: 5700 rpm
